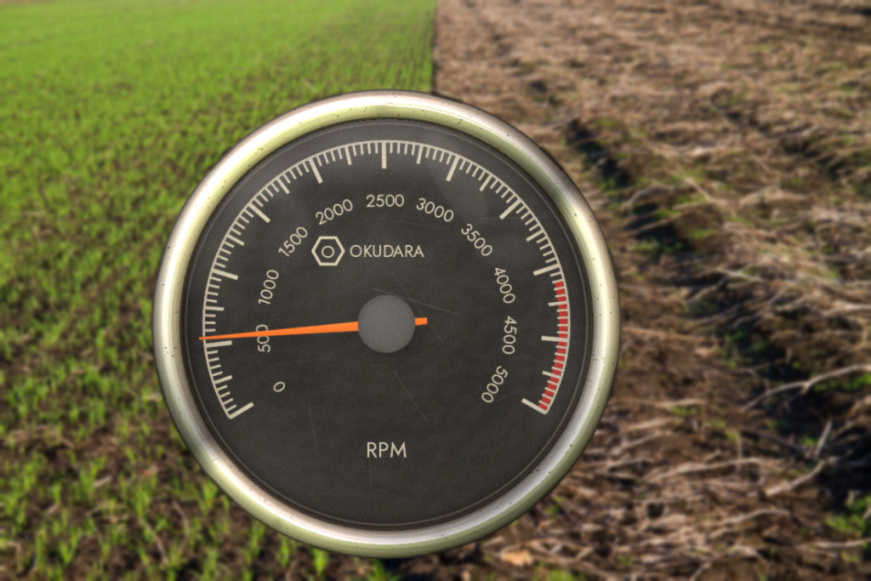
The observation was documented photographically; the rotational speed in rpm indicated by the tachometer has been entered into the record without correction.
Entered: 550 rpm
